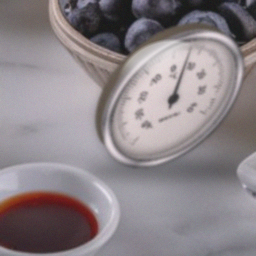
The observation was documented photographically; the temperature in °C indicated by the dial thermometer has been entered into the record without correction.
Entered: 5 °C
